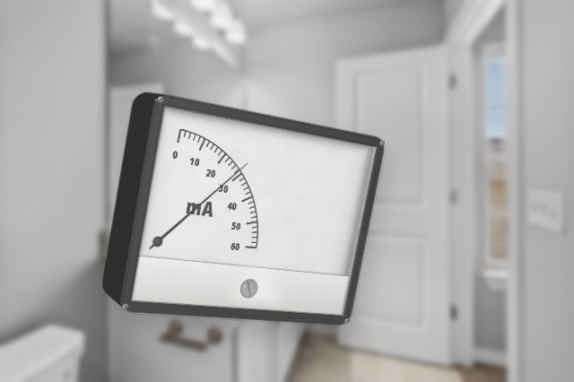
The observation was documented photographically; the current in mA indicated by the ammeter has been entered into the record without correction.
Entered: 28 mA
